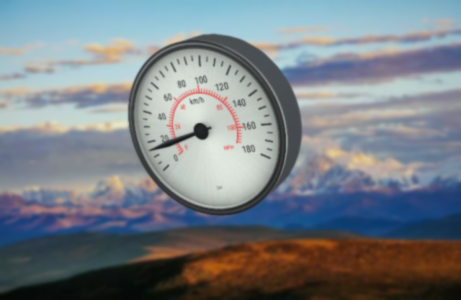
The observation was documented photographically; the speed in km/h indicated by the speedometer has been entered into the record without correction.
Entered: 15 km/h
